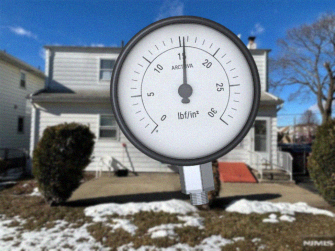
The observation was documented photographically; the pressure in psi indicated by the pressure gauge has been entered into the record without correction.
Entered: 15.5 psi
